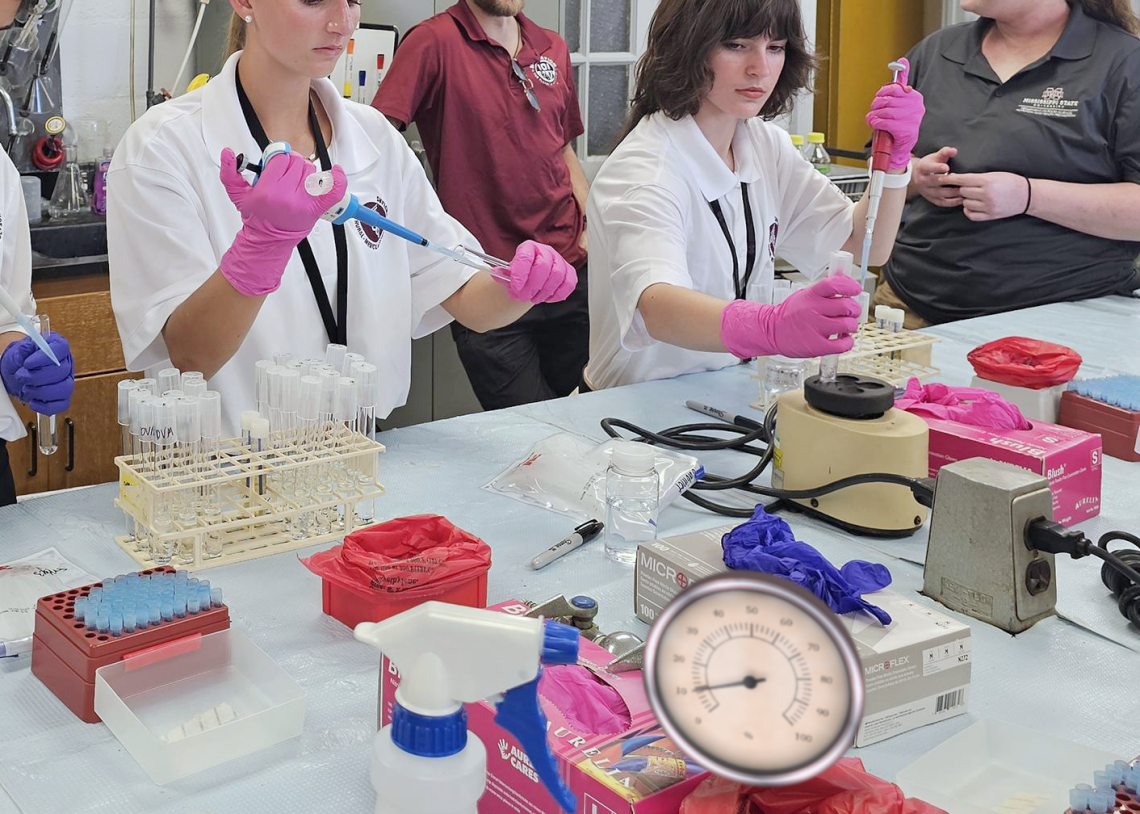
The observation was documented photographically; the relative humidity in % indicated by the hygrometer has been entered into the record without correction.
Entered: 10 %
